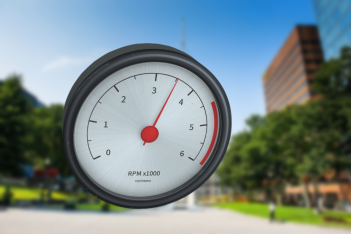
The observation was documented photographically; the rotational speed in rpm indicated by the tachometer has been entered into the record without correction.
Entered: 3500 rpm
